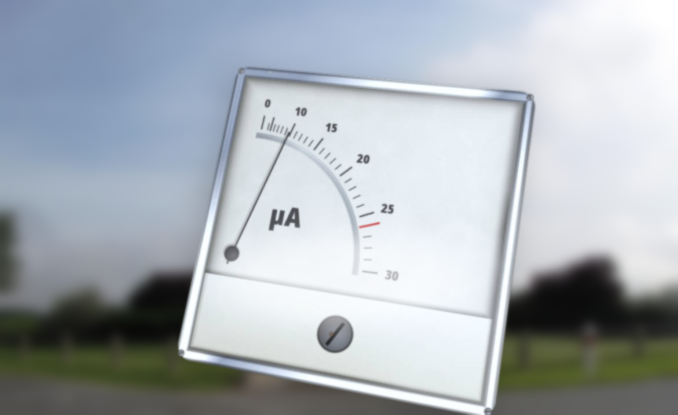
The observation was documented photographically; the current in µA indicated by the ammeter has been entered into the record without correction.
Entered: 10 µA
